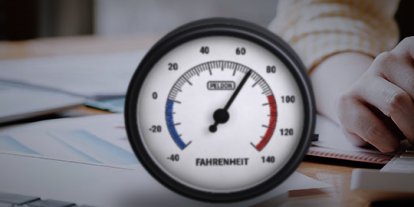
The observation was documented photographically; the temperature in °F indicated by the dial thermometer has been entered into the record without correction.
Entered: 70 °F
